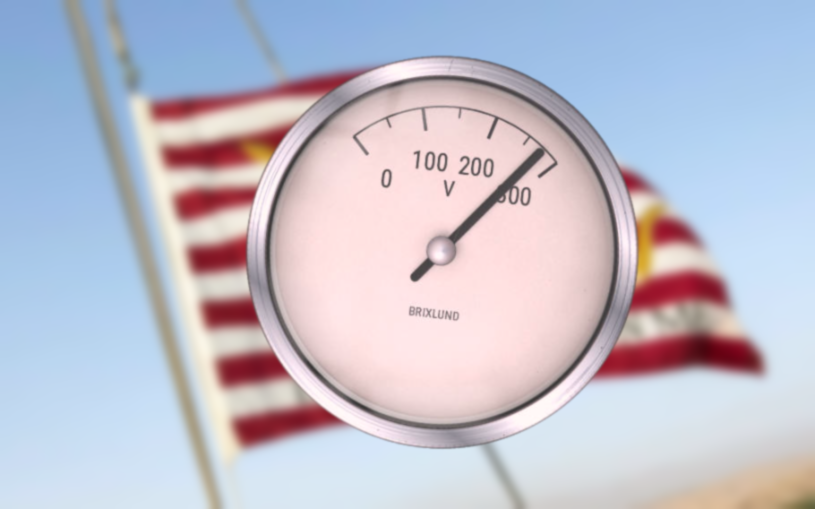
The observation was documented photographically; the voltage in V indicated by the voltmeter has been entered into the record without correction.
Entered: 275 V
